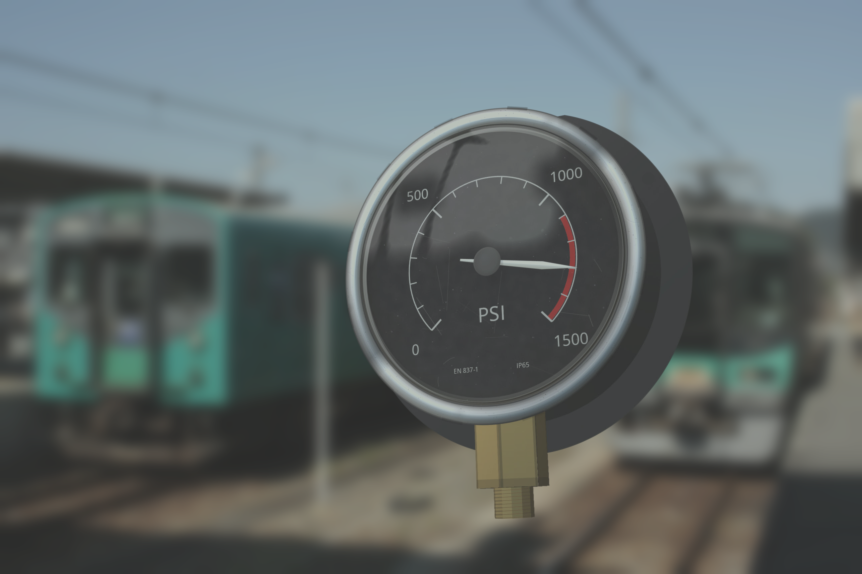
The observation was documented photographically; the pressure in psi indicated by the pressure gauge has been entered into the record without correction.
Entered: 1300 psi
